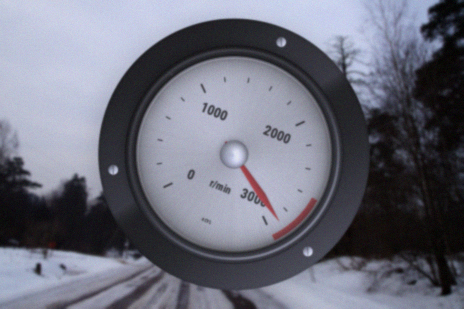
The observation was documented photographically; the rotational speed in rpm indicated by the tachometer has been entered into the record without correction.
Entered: 2900 rpm
